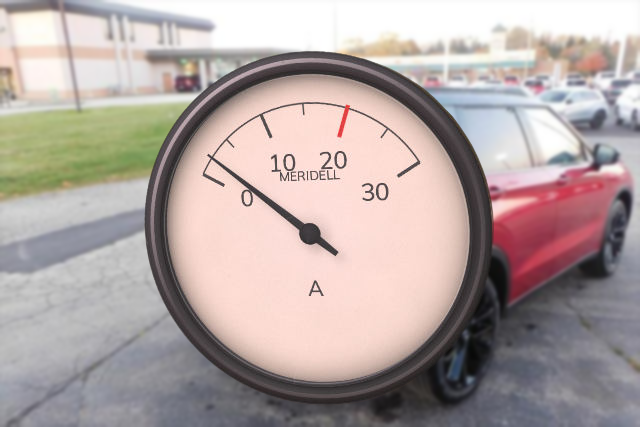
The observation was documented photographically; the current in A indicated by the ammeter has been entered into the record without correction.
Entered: 2.5 A
